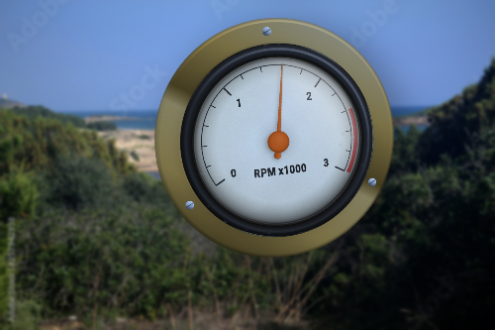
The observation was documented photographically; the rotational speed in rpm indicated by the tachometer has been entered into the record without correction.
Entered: 1600 rpm
